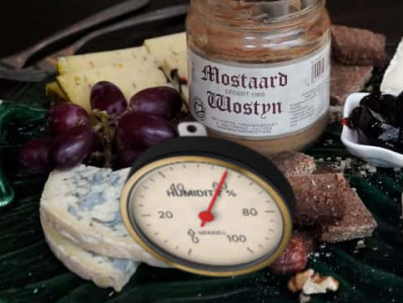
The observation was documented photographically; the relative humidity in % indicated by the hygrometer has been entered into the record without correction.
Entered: 60 %
